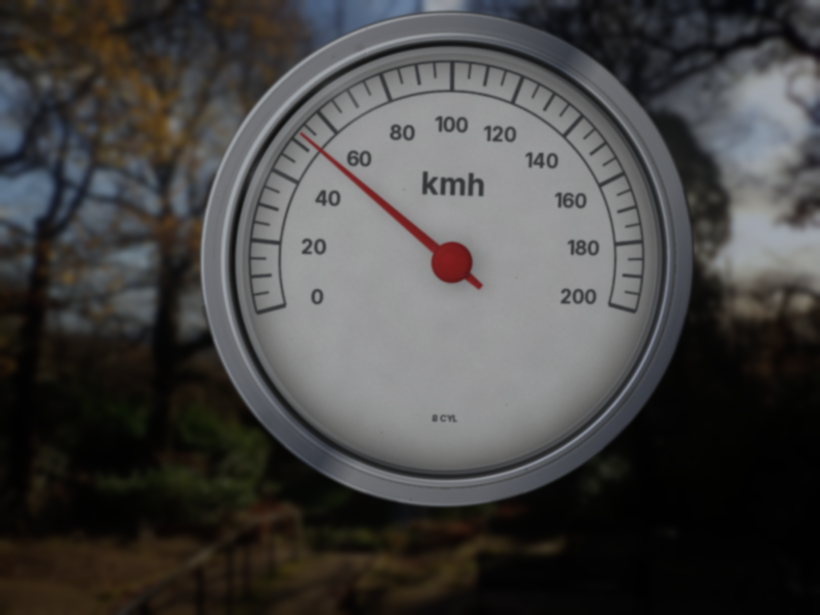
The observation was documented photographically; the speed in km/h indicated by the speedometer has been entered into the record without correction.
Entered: 52.5 km/h
